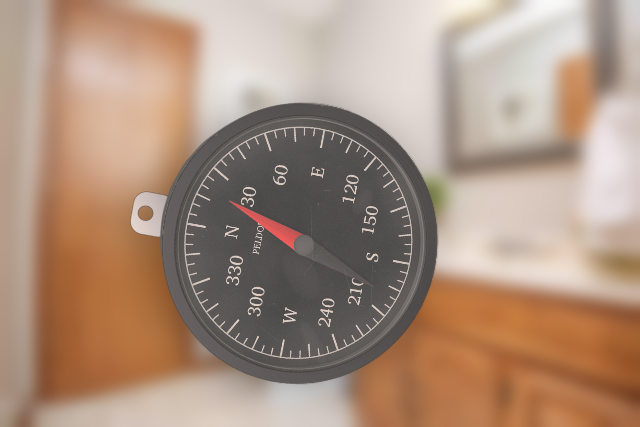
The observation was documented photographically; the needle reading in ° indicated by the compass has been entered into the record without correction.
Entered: 20 °
